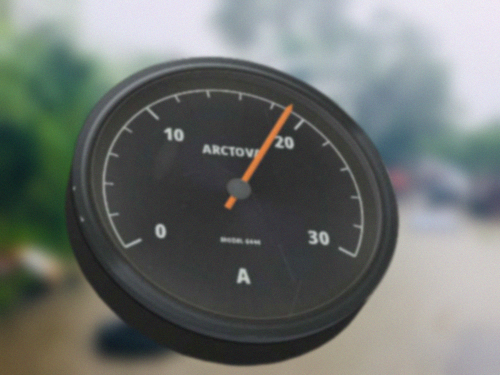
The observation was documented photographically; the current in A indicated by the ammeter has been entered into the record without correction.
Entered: 19 A
